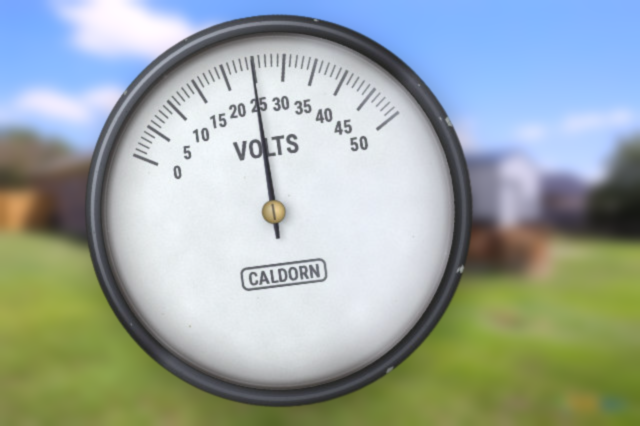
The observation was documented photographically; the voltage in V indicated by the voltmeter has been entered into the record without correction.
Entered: 25 V
